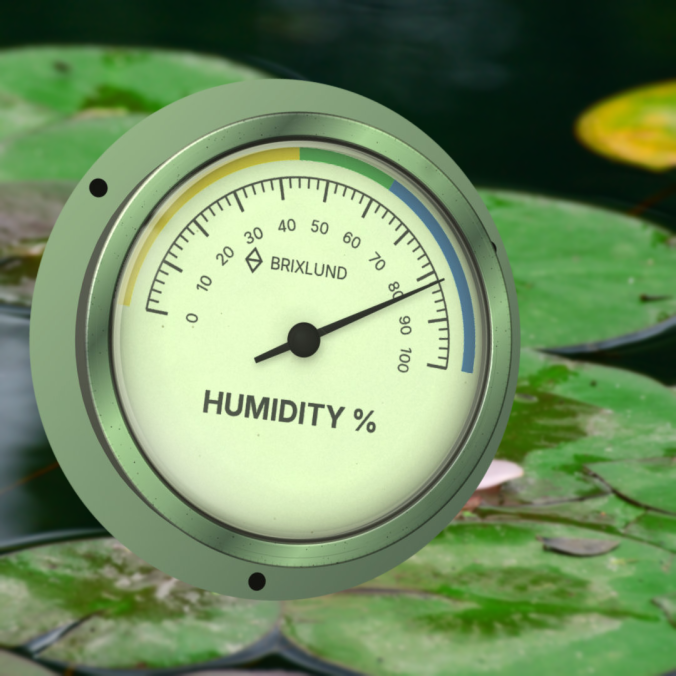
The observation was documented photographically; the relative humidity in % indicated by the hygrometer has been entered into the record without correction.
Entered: 82 %
